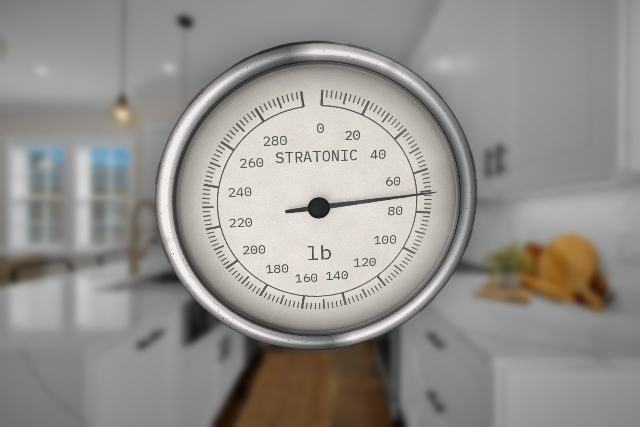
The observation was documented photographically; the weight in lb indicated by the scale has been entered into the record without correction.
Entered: 70 lb
